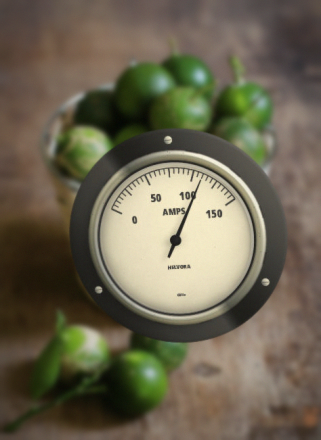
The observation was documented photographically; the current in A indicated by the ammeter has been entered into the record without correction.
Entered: 110 A
